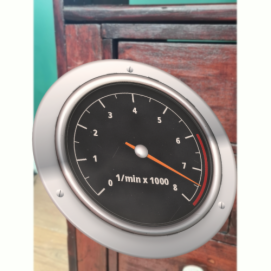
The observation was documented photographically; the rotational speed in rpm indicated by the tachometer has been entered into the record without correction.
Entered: 7500 rpm
